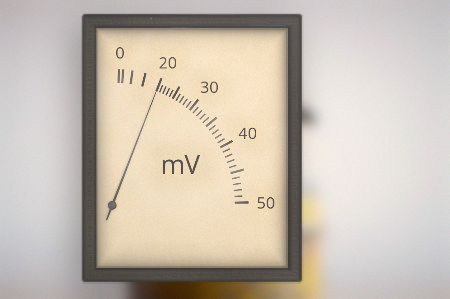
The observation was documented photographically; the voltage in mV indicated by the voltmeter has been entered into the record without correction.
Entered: 20 mV
